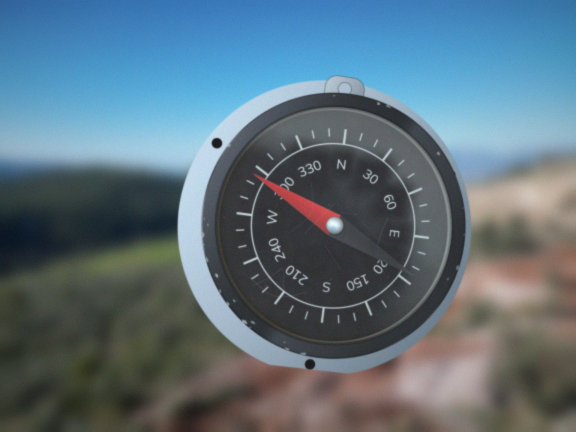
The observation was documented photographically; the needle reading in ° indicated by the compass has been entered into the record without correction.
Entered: 295 °
